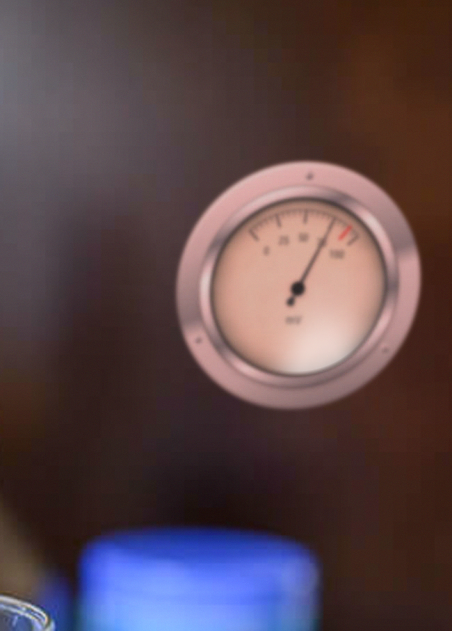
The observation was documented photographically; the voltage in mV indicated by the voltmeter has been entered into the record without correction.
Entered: 75 mV
